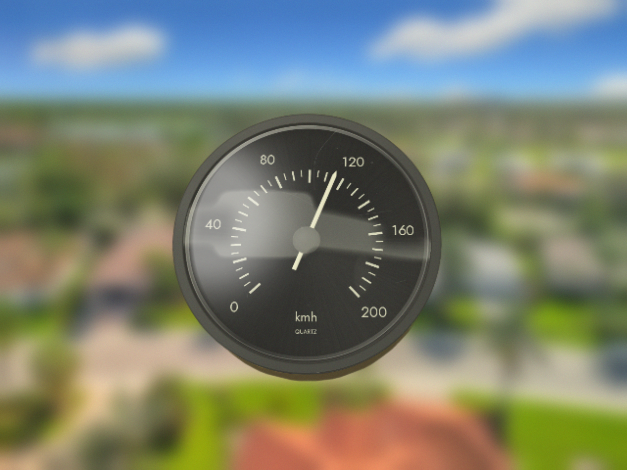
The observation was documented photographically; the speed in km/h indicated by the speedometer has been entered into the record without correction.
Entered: 115 km/h
